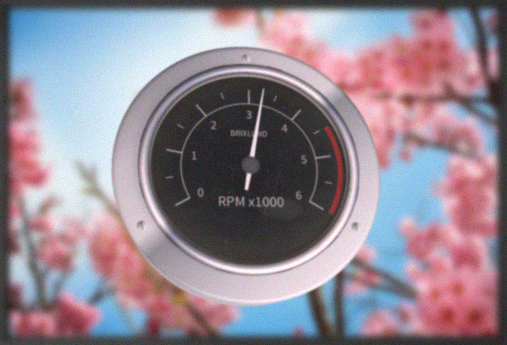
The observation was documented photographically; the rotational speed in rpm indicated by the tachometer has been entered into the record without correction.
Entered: 3250 rpm
